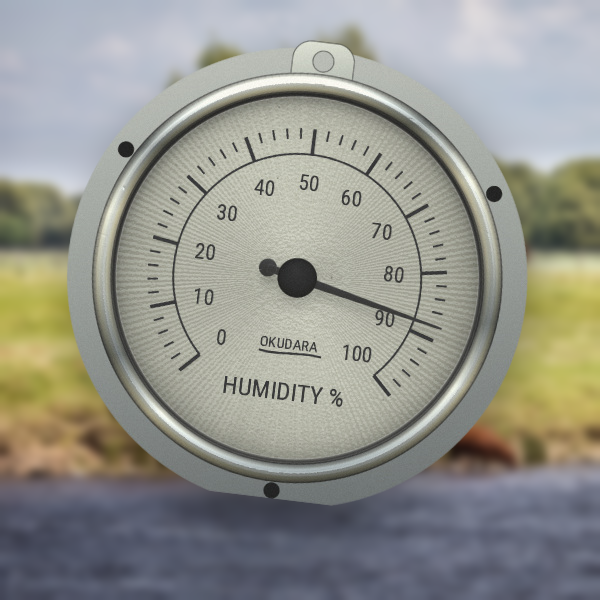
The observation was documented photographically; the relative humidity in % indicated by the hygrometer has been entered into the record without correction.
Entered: 88 %
